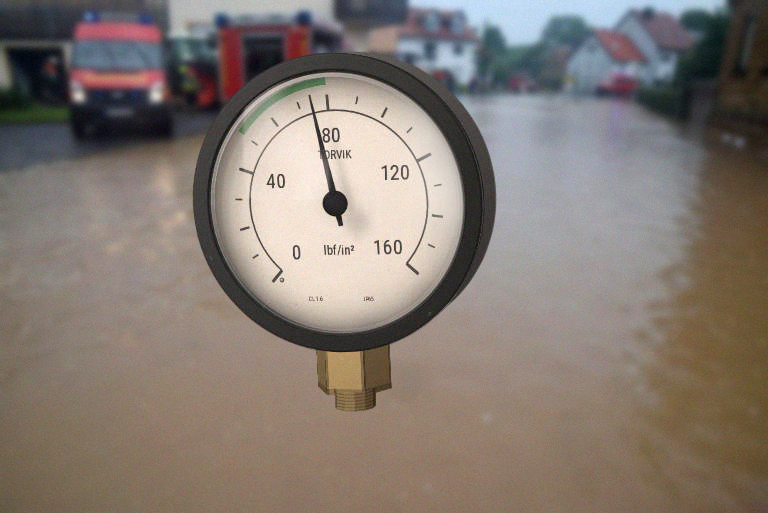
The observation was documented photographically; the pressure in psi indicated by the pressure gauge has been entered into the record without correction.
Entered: 75 psi
